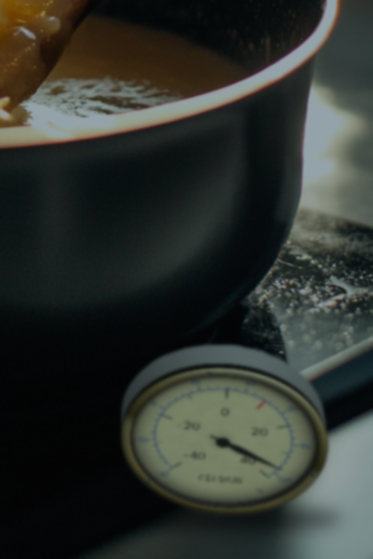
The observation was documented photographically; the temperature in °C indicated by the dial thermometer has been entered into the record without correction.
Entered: 35 °C
